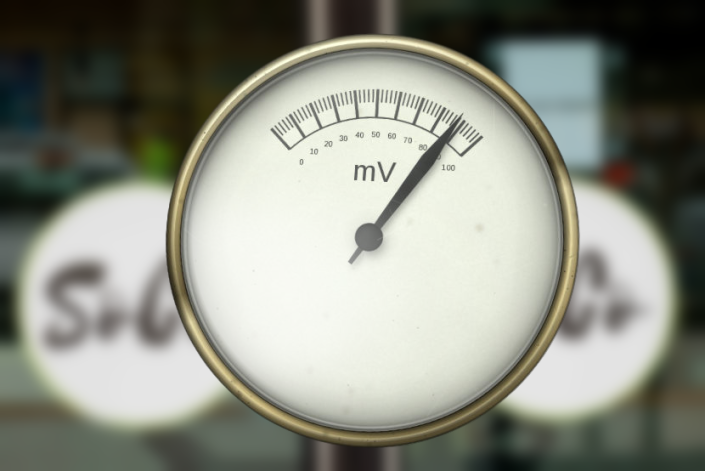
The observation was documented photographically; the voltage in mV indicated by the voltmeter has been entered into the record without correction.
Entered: 88 mV
